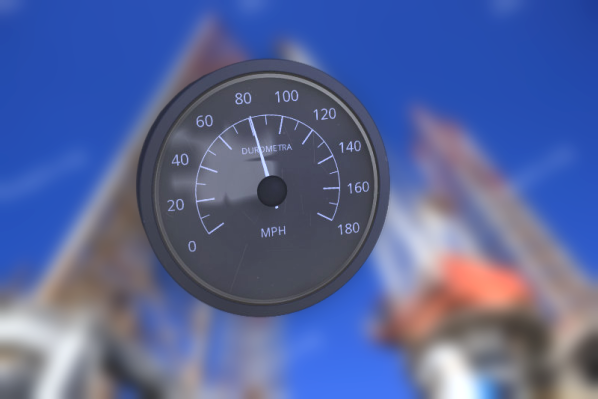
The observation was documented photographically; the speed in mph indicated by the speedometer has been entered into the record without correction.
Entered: 80 mph
